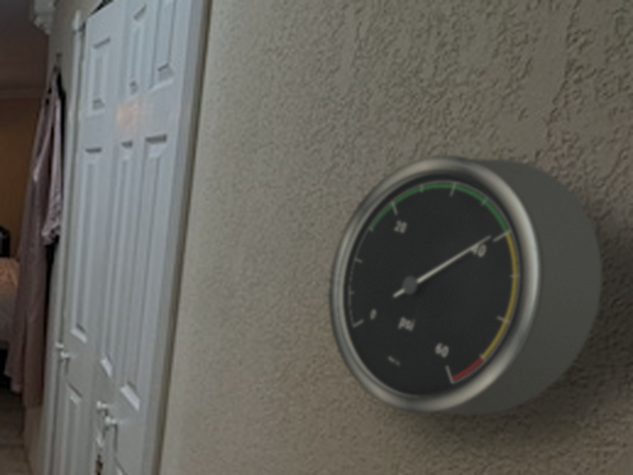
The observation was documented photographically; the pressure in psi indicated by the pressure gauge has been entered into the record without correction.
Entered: 40 psi
